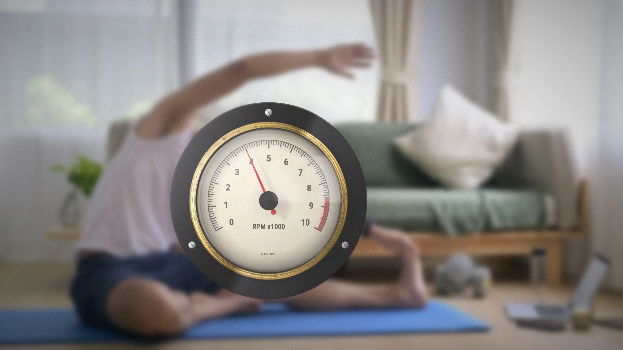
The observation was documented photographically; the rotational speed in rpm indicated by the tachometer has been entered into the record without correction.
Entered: 4000 rpm
